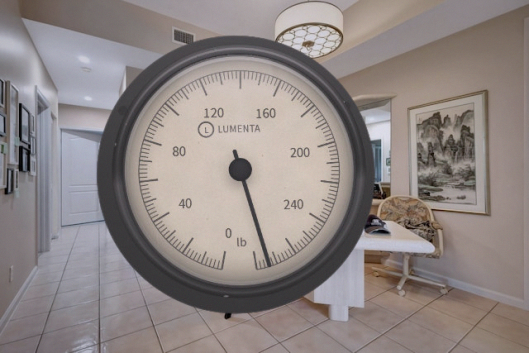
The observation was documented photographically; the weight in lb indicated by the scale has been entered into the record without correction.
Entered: 274 lb
